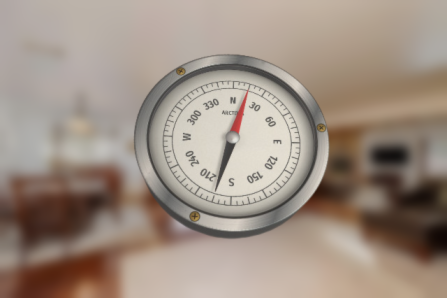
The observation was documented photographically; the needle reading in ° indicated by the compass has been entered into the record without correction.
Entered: 15 °
